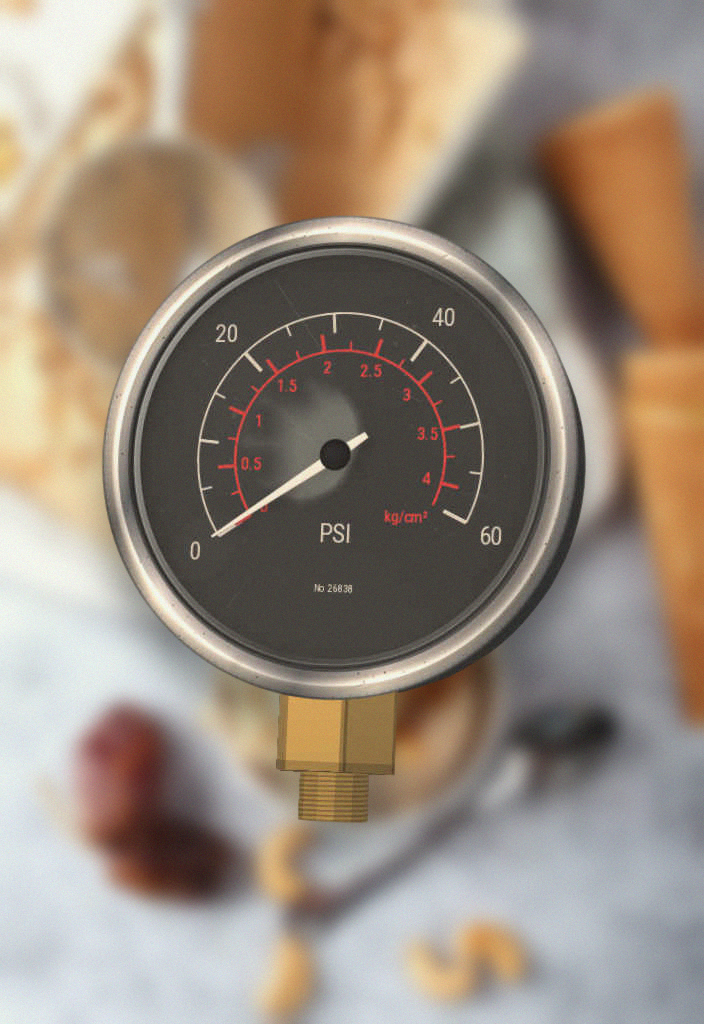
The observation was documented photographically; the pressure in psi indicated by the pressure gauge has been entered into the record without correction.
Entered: 0 psi
